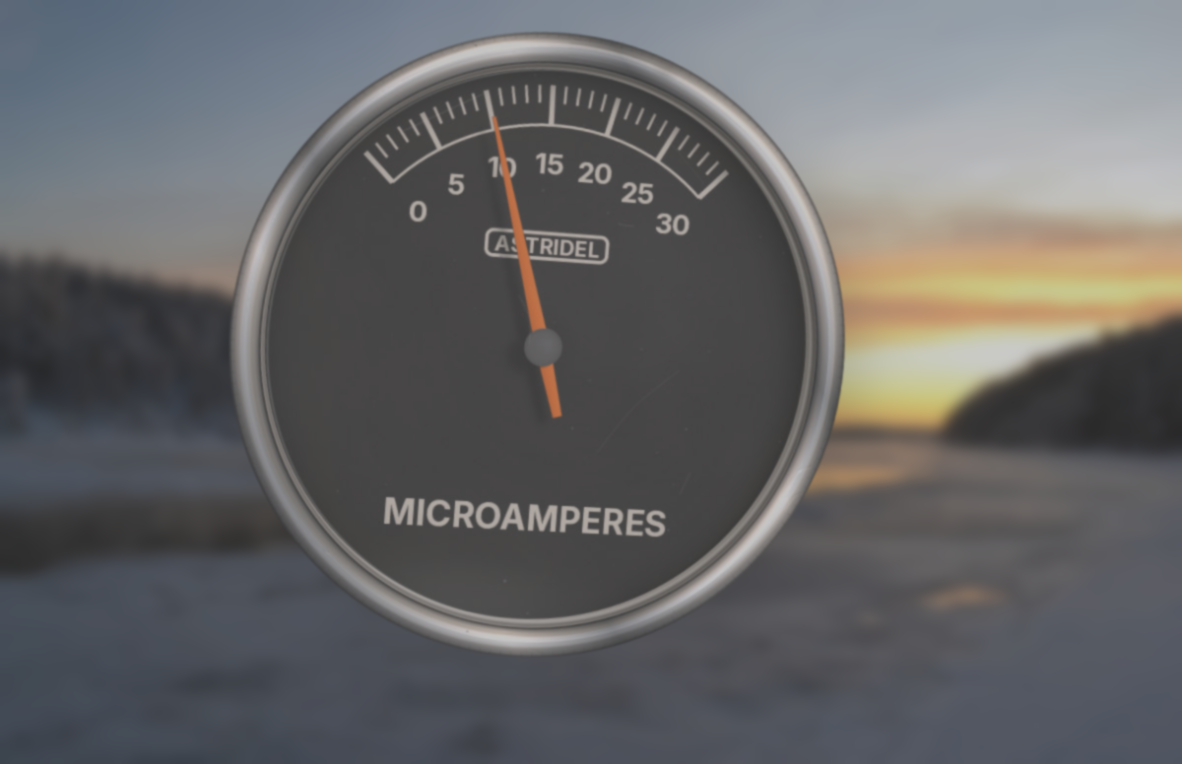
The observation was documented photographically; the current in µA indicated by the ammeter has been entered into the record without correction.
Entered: 10 µA
